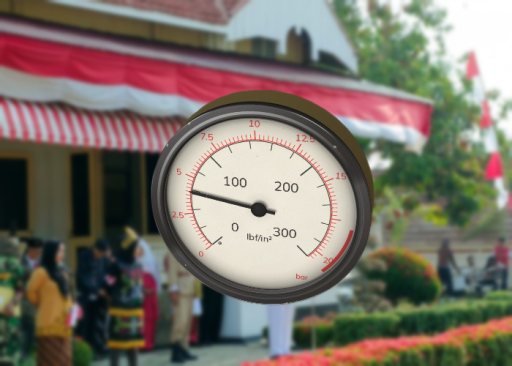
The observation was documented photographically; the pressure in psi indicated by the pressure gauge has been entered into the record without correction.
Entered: 60 psi
